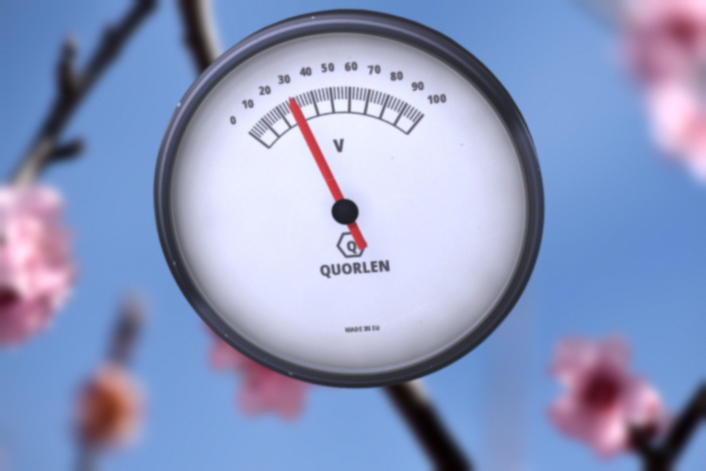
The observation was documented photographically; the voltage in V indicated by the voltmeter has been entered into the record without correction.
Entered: 30 V
